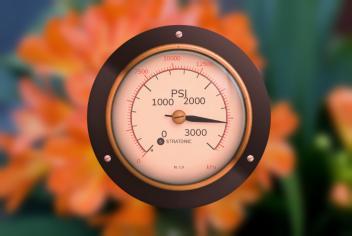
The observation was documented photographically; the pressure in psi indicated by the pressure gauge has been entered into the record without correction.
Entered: 2600 psi
